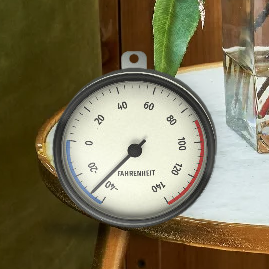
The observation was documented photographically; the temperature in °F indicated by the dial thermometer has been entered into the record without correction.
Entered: -32 °F
